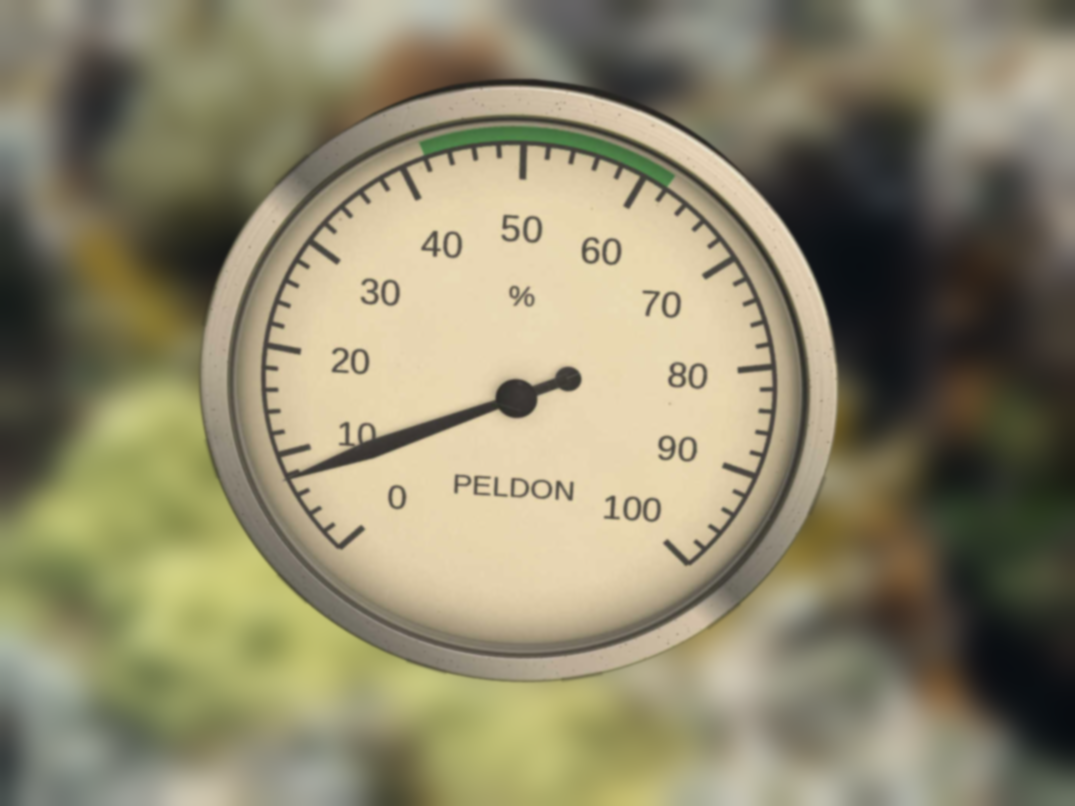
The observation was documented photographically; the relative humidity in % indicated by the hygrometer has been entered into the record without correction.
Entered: 8 %
